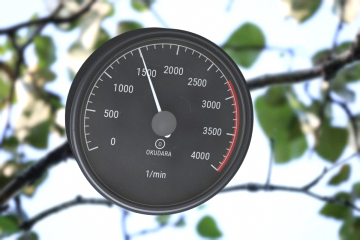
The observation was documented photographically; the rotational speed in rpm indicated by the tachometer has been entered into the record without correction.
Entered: 1500 rpm
